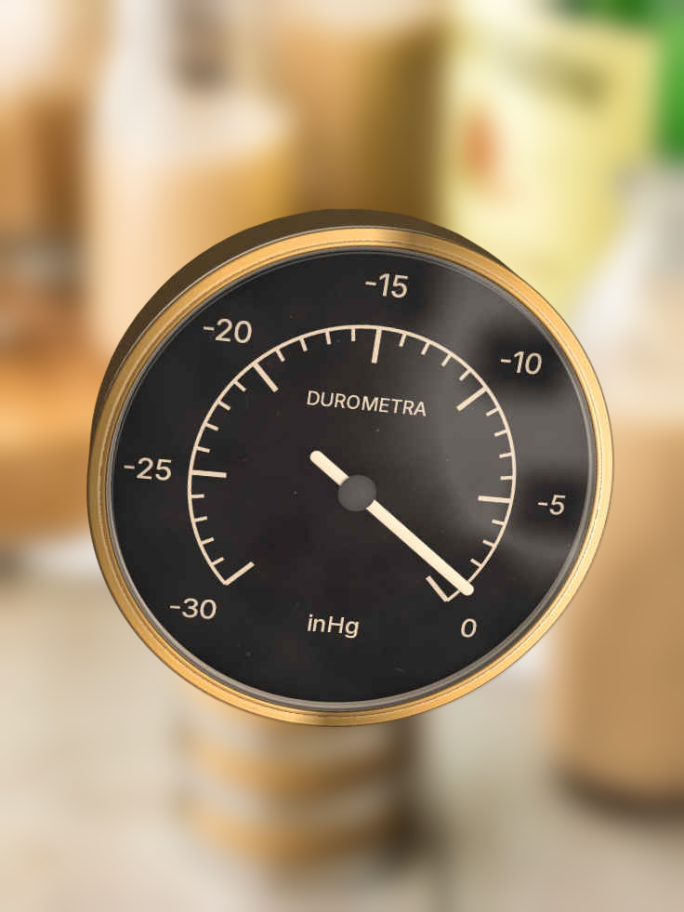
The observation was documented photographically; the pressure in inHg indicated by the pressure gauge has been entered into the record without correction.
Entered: -1 inHg
